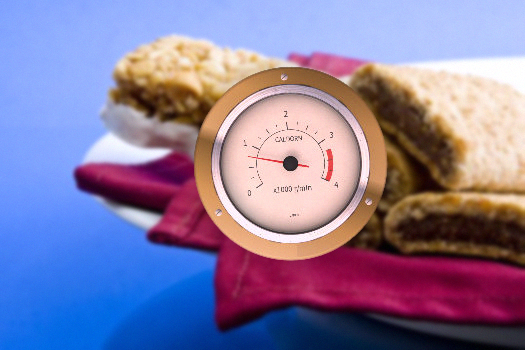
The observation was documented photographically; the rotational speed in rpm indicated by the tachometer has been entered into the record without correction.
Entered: 750 rpm
